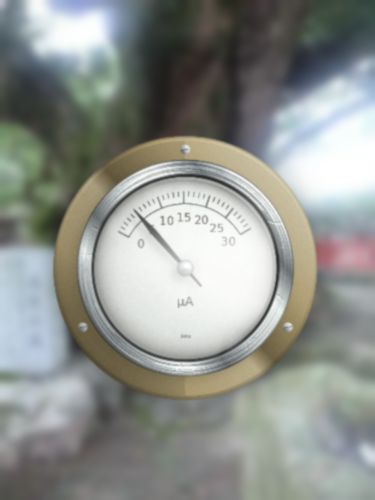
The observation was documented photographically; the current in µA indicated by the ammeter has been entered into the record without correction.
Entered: 5 µA
